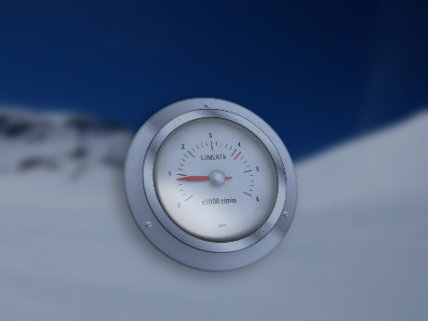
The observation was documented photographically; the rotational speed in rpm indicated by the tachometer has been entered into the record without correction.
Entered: 800 rpm
